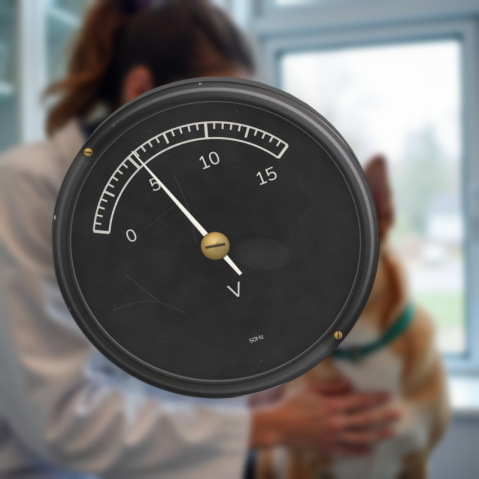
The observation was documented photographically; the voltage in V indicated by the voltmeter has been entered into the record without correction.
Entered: 5.5 V
